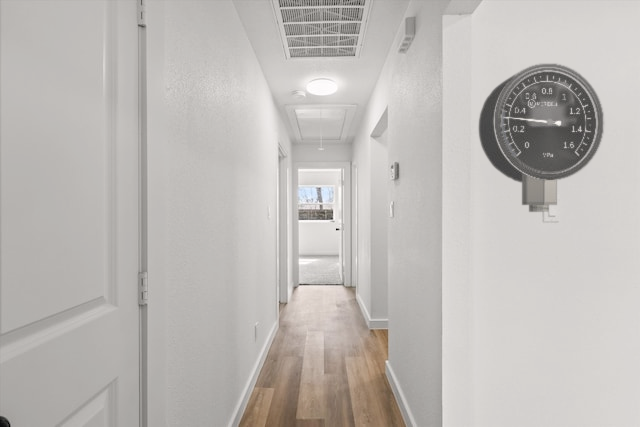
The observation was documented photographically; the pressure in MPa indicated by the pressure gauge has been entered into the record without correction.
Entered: 0.3 MPa
